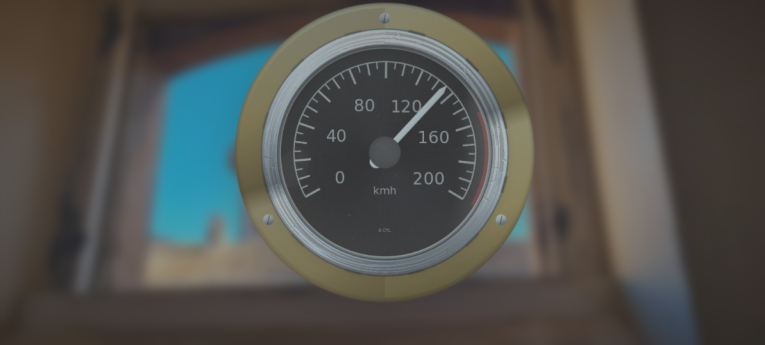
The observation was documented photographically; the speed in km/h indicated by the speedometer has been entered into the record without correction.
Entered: 135 km/h
